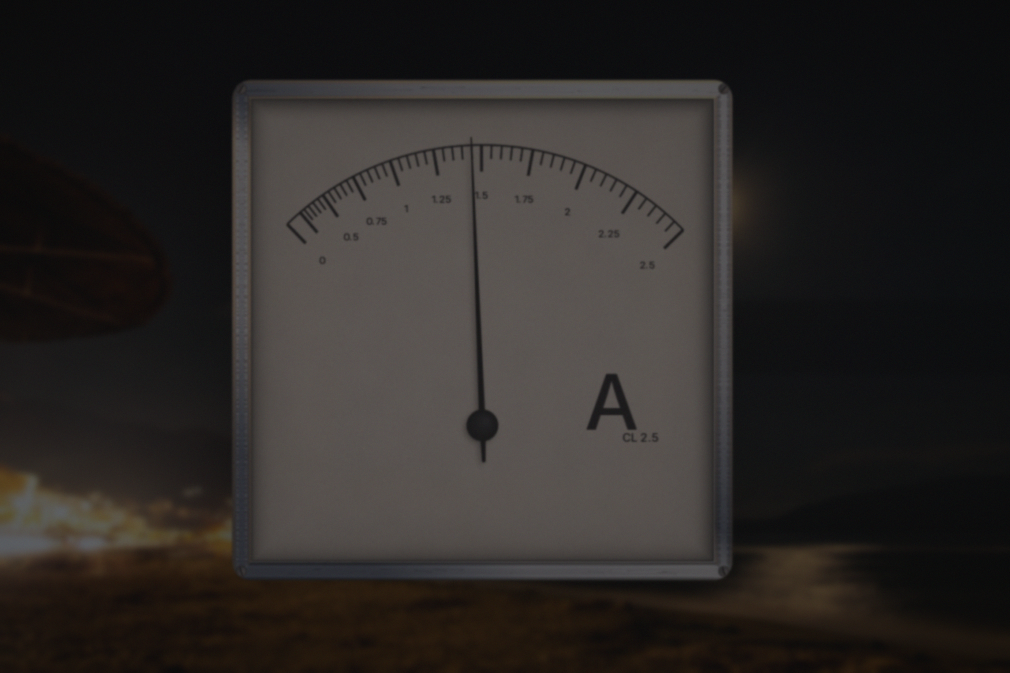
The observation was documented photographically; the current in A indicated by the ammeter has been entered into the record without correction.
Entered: 1.45 A
